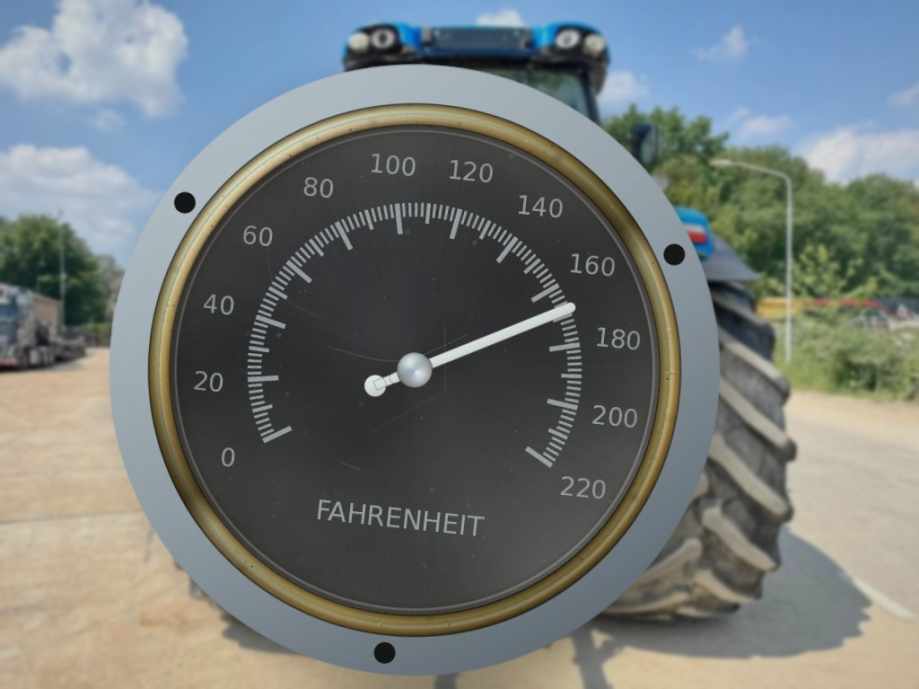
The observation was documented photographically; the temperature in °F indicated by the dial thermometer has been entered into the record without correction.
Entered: 168 °F
